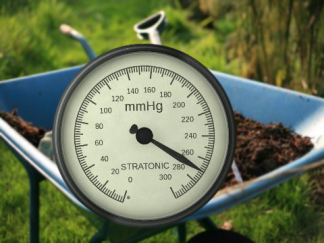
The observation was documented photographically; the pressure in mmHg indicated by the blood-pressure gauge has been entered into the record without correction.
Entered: 270 mmHg
